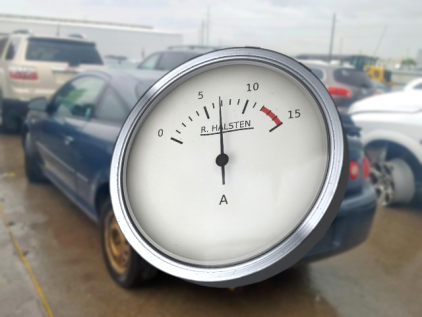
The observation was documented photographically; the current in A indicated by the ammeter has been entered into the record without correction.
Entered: 7 A
